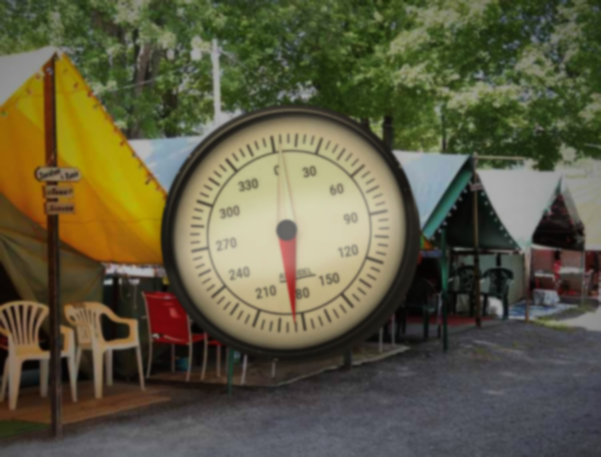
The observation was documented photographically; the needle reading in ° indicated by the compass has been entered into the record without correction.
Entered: 185 °
